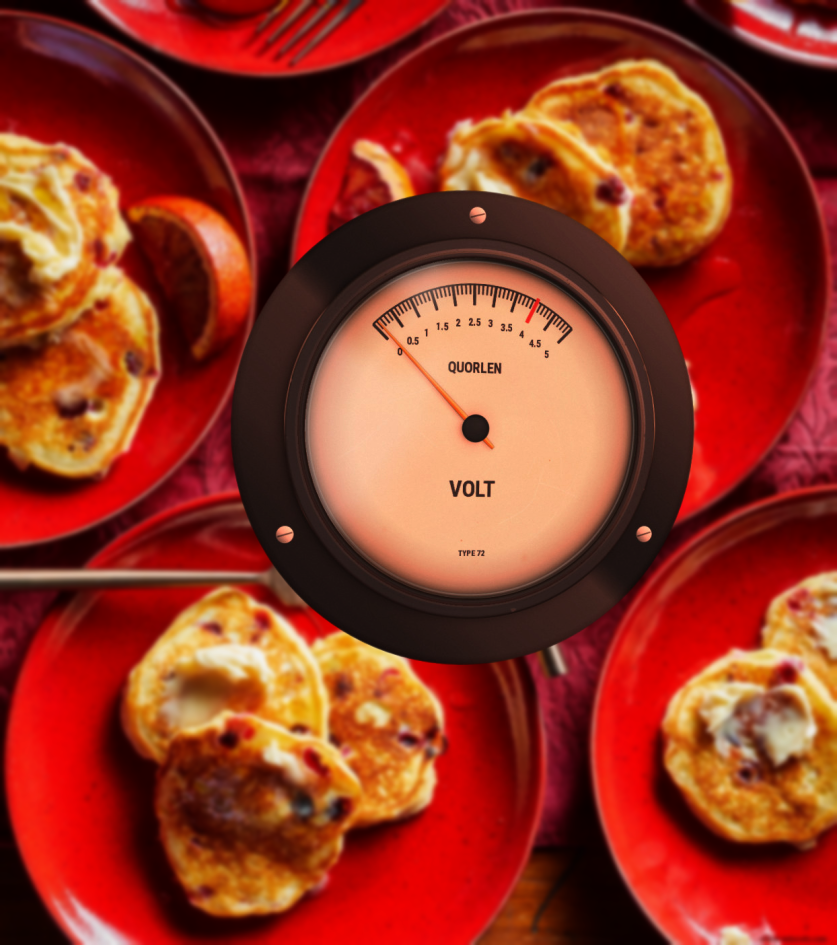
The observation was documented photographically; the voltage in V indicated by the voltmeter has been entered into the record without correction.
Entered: 0.1 V
